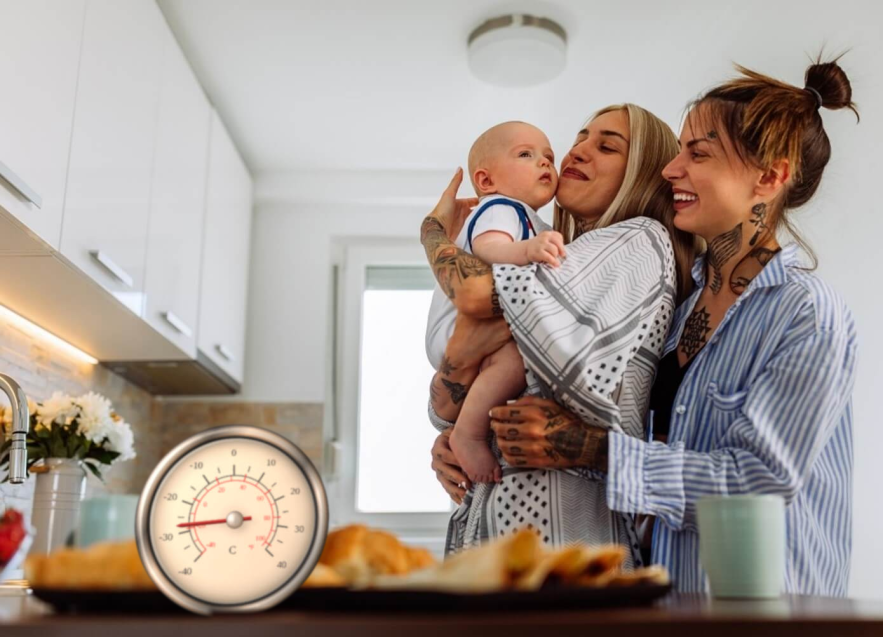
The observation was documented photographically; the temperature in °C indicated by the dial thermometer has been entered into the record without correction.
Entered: -27.5 °C
